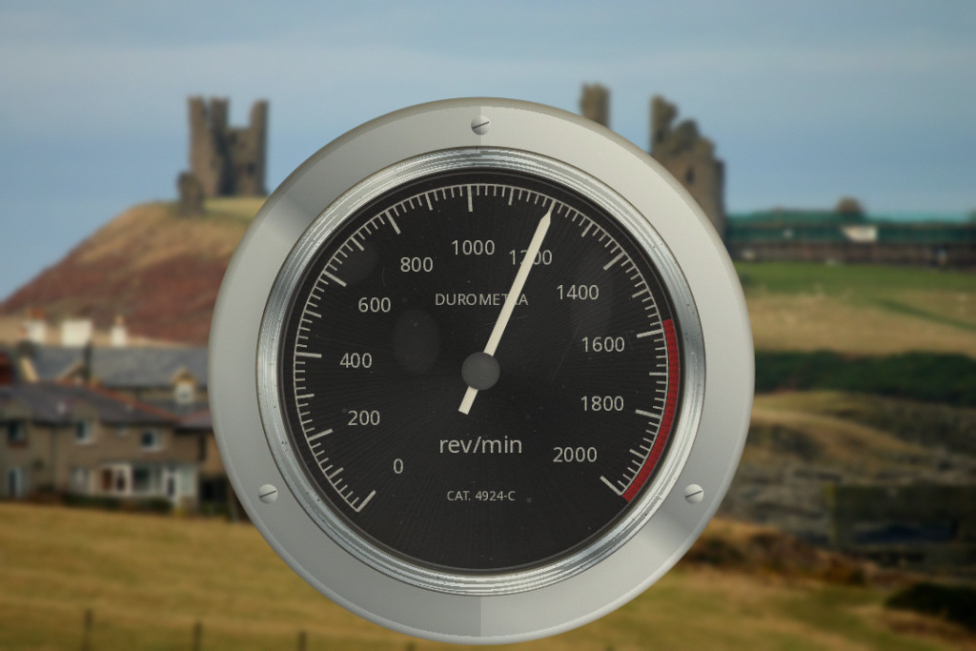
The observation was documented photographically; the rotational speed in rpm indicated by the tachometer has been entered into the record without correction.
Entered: 1200 rpm
